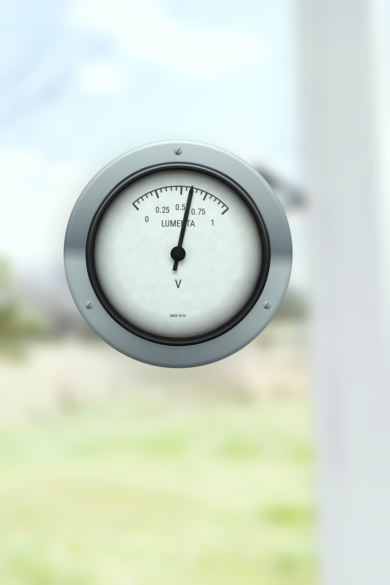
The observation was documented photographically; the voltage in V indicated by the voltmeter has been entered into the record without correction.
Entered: 0.6 V
